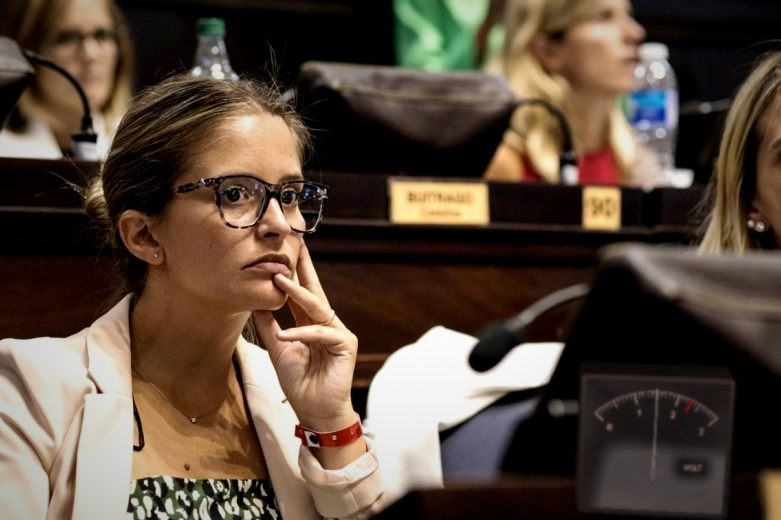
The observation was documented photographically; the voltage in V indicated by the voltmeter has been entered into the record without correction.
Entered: 1.5 V
